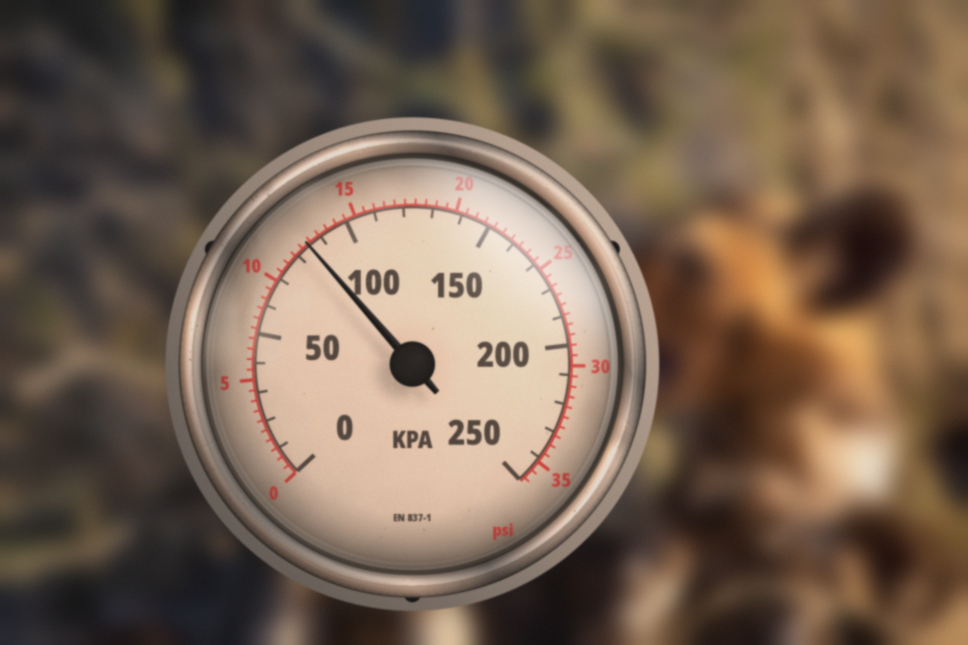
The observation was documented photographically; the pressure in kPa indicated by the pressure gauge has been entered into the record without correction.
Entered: 85 kPa
